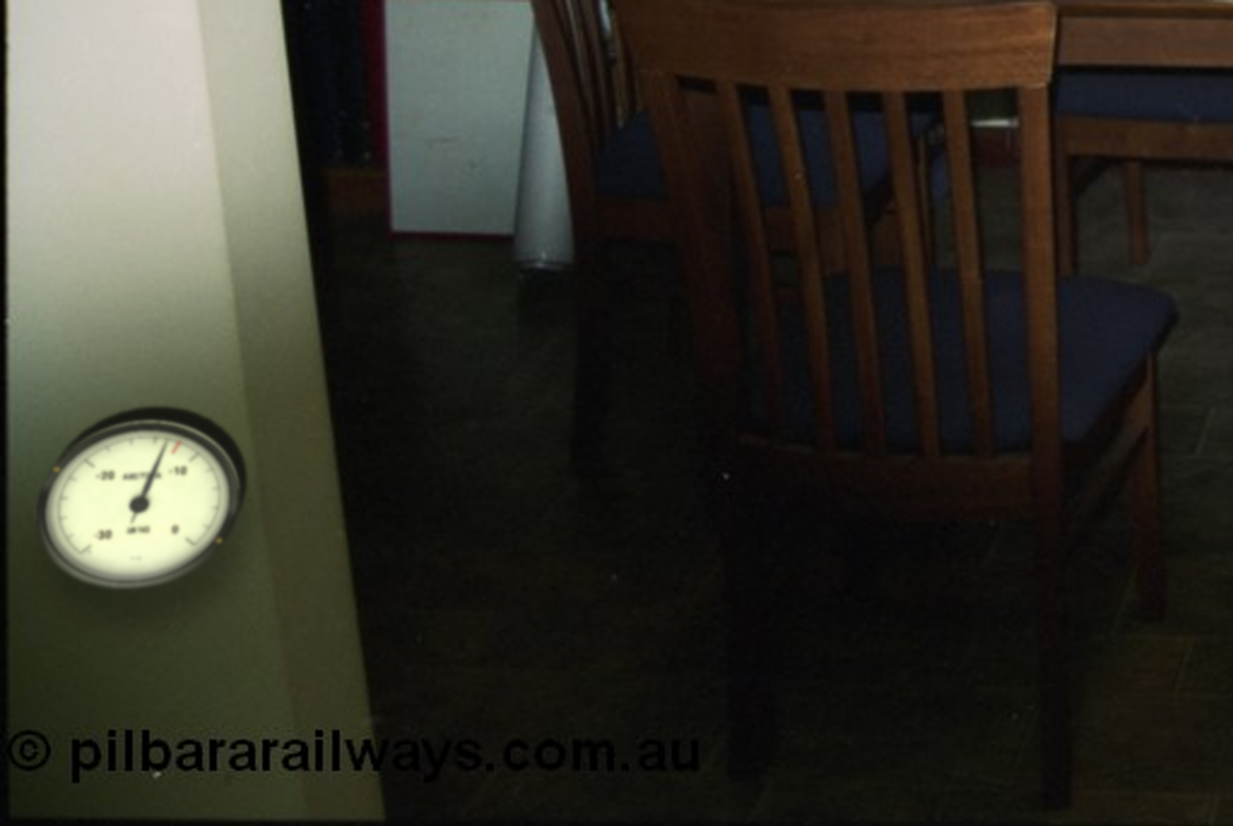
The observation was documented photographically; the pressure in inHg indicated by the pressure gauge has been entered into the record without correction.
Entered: -13 inHg
